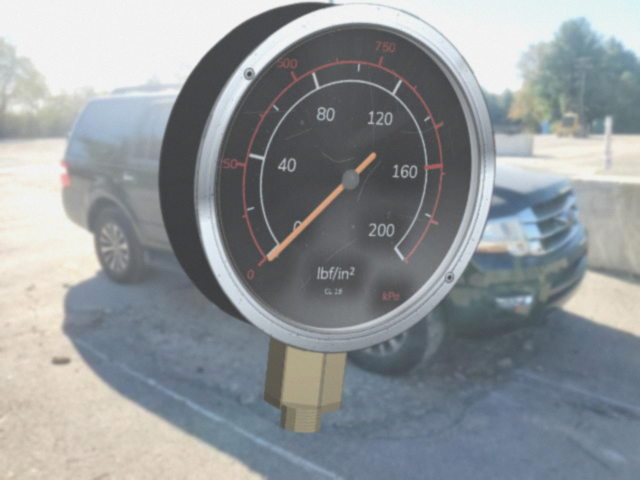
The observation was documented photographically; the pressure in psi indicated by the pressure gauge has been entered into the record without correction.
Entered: 0 psi
